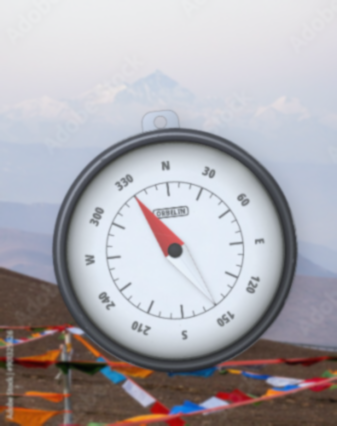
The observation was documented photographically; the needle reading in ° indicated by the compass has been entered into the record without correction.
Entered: 330 °
